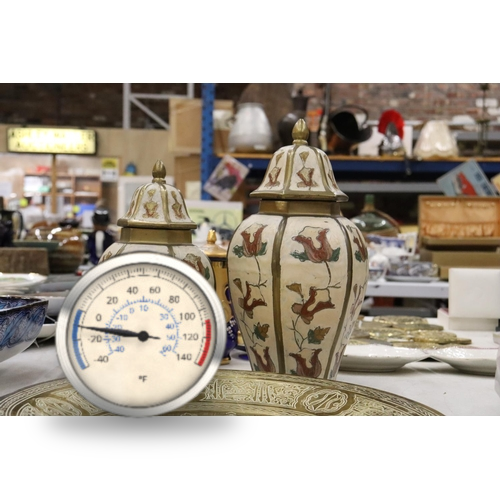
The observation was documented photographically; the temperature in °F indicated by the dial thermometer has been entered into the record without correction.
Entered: -10 °F
